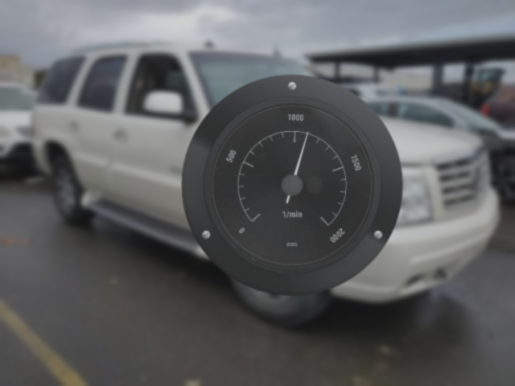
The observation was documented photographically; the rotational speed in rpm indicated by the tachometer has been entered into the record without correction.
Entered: 1100 rpm
